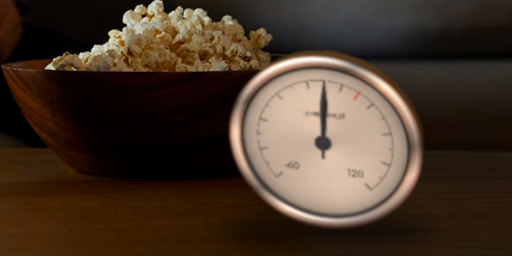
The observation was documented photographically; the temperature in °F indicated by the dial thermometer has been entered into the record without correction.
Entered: 30 °F
